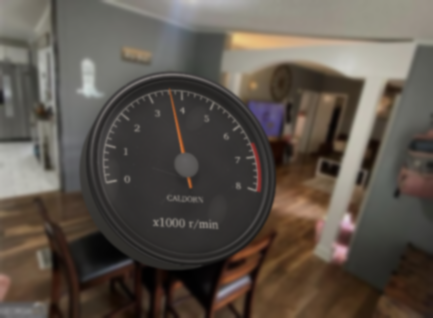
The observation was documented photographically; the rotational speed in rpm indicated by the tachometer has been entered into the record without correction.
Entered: 3600 rpm
